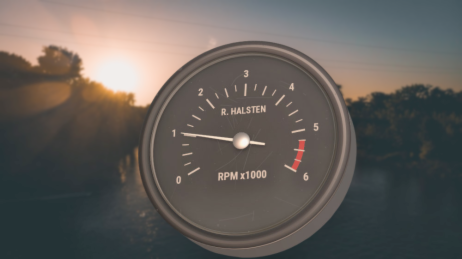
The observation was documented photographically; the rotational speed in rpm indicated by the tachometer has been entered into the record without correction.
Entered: 1000 rpm
